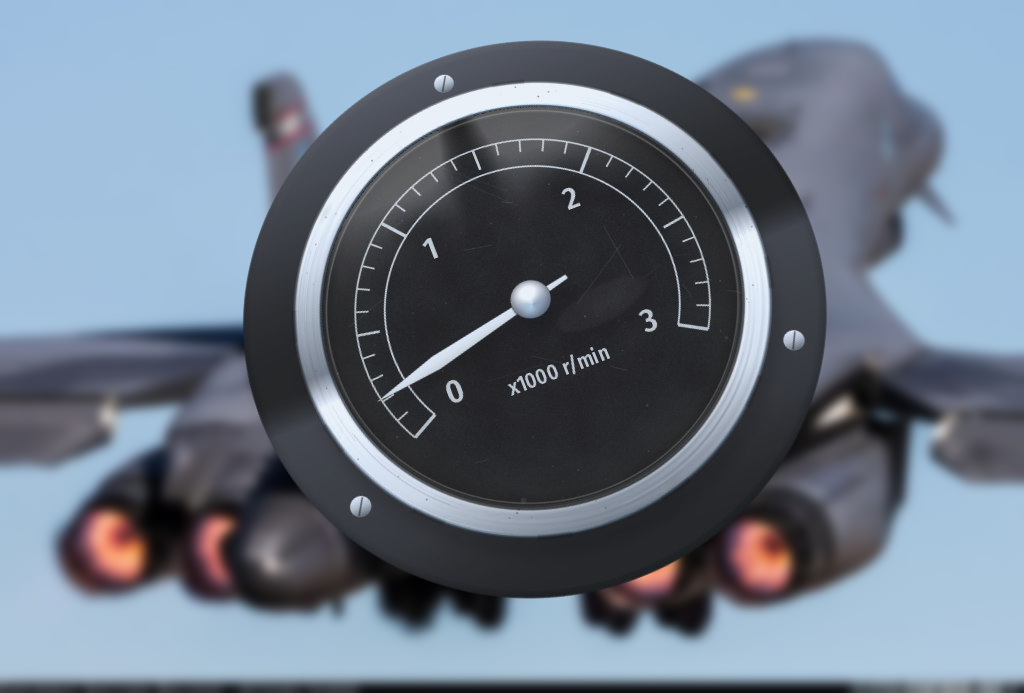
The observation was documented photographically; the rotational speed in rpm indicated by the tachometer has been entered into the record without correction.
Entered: 200 rpm
